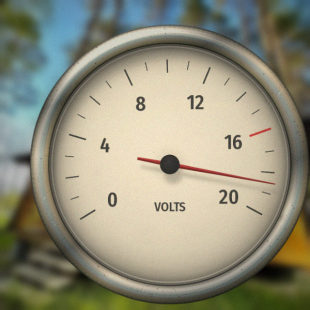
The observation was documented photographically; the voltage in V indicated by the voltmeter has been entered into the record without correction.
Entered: 18.5 V
